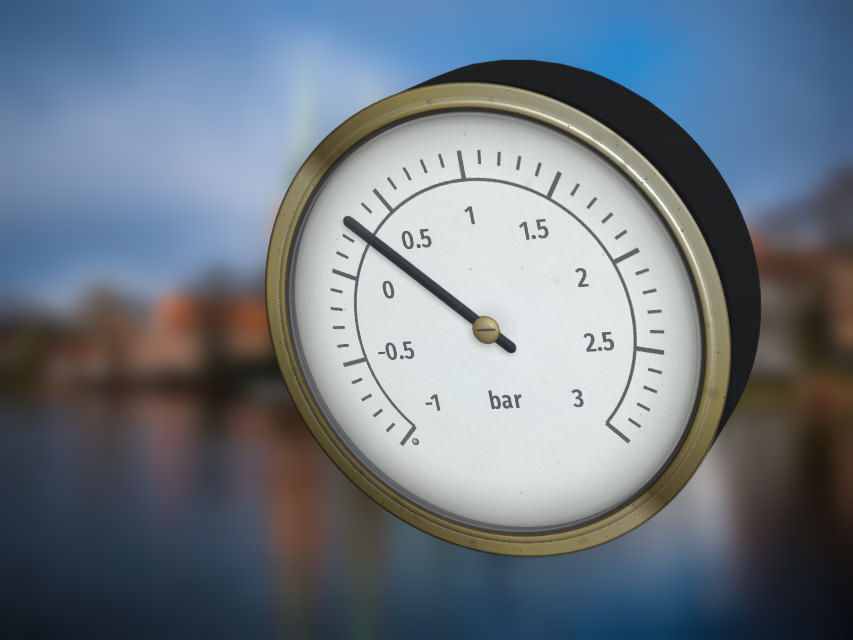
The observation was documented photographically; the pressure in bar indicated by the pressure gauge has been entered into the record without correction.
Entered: 0.3 bar
